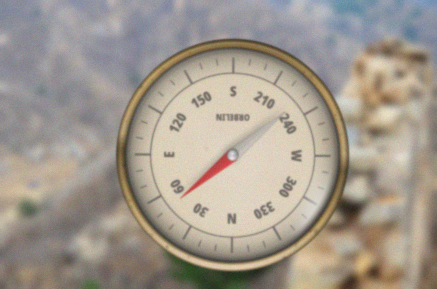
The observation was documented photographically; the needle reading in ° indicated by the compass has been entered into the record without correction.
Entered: 50 °
